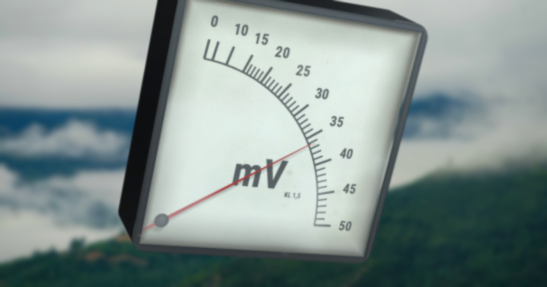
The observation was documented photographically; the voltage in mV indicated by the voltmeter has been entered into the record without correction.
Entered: 36 mV
